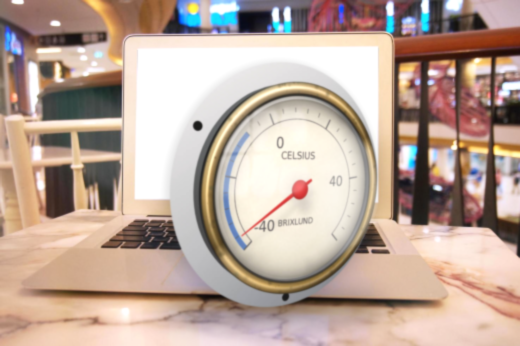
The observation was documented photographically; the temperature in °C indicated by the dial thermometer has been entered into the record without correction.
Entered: -36 °C
